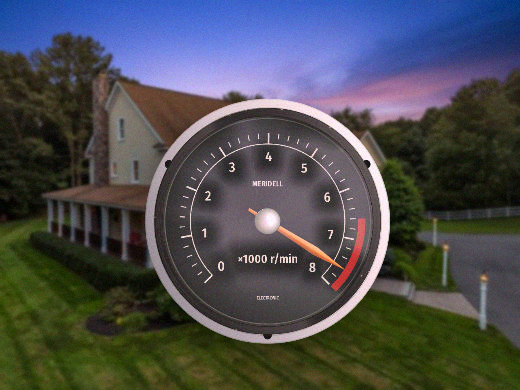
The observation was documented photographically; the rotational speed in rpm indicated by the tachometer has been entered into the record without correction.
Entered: 7600 rpm
